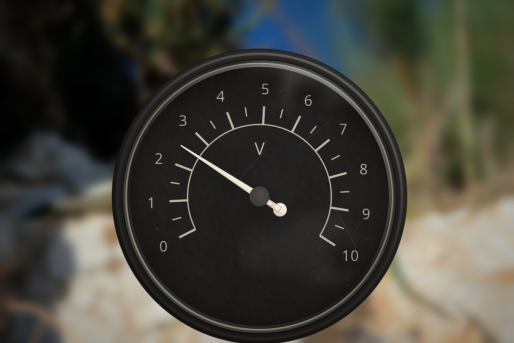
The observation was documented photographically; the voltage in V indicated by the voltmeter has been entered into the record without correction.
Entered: 2.5 V
